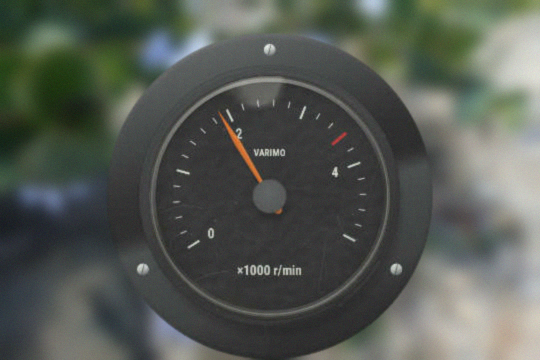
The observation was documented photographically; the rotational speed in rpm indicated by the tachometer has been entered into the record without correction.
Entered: 1900 rpm
